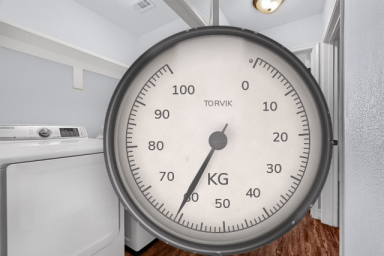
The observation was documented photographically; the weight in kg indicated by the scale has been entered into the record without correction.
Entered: 61 kg
